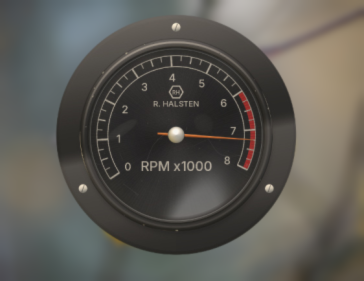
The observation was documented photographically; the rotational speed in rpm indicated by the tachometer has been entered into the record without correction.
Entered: 7250 rpm
